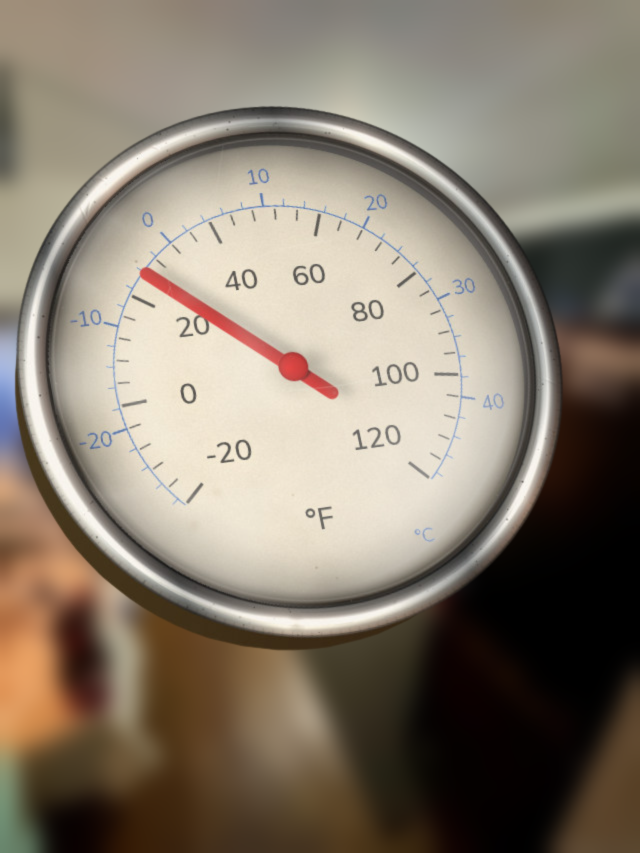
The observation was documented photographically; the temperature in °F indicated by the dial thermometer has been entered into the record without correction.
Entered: 24 °F
